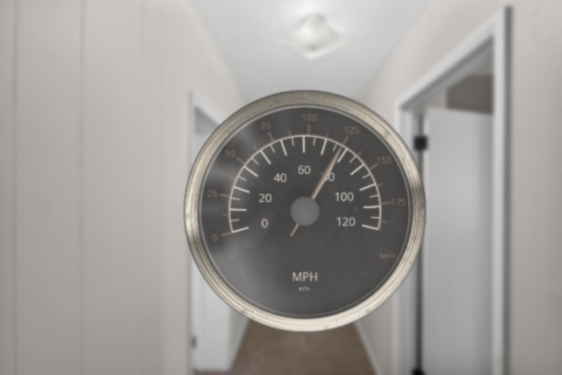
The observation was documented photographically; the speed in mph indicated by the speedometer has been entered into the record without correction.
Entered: 77.5 mph
